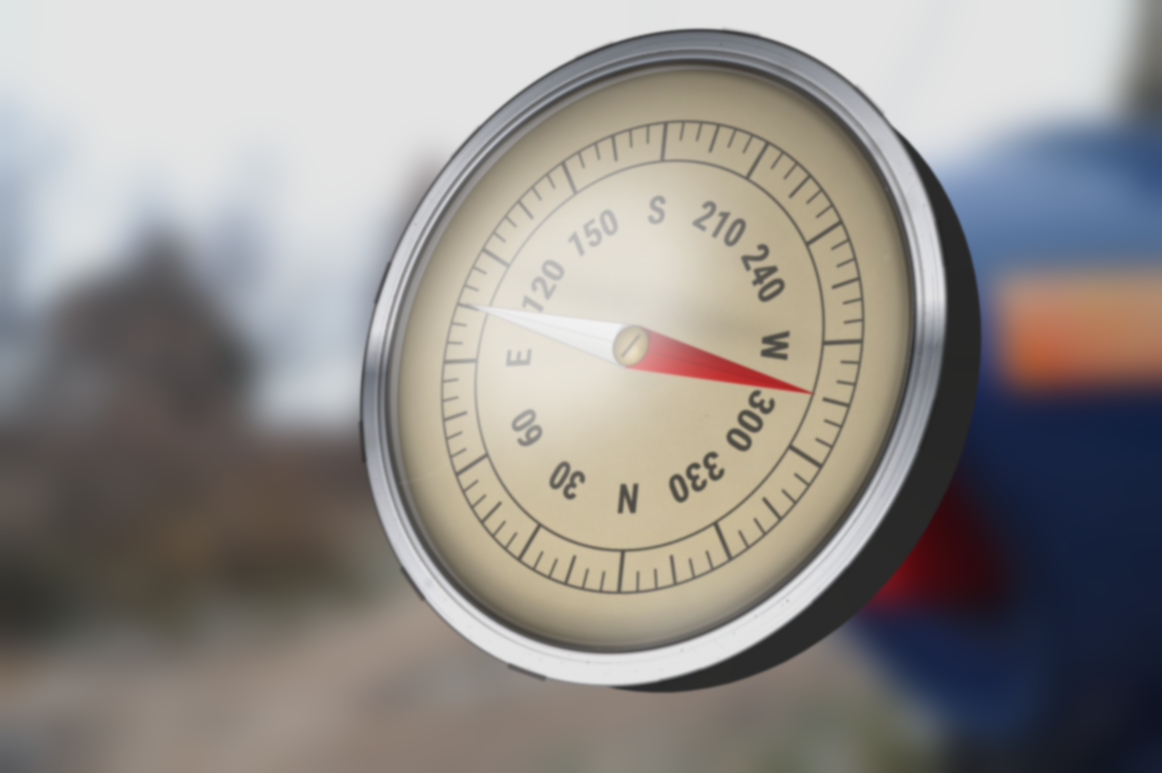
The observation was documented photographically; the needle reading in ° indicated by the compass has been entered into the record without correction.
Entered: 285 °
